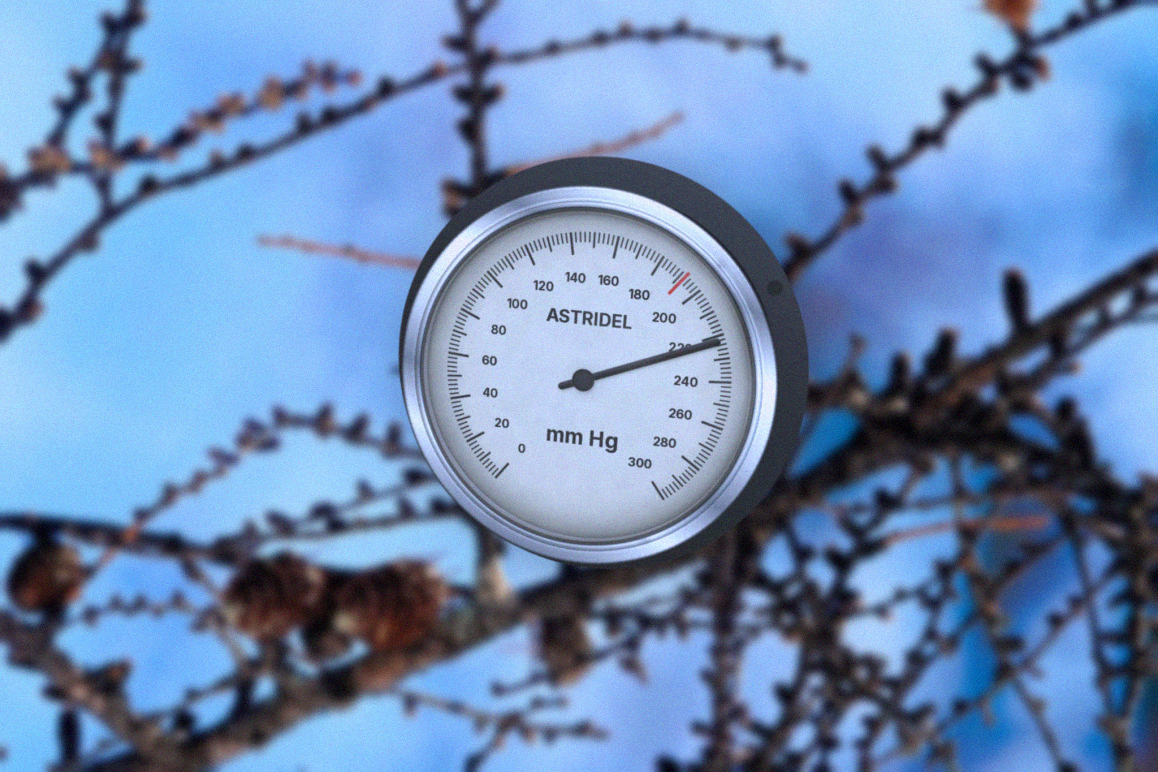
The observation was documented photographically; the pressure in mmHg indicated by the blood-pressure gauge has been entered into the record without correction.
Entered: 222 mmHg
